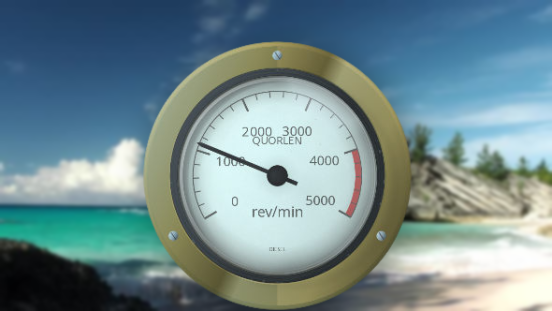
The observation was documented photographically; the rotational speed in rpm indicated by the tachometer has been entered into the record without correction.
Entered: 1100 rpm
